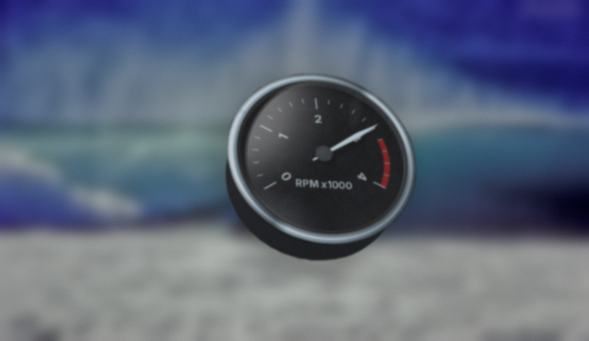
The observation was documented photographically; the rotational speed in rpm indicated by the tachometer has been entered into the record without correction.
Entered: 3000 rpm
